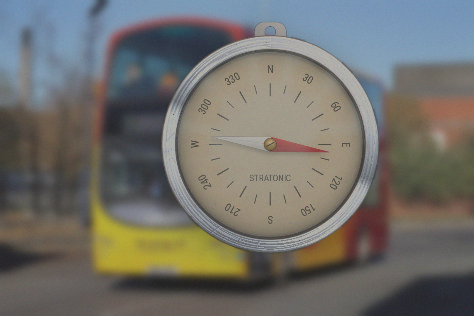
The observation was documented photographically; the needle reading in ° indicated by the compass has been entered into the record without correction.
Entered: 97.5 °
